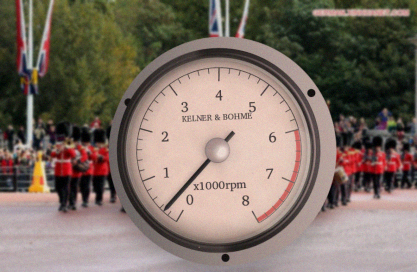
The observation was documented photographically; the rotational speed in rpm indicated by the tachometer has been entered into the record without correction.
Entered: 300 rpm
